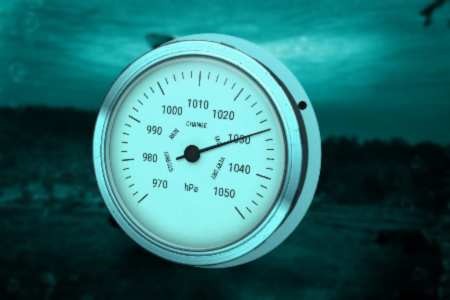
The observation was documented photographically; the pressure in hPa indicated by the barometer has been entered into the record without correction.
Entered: 1030 hPa
